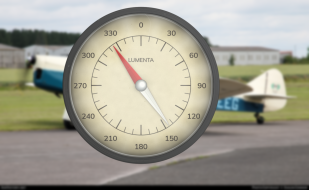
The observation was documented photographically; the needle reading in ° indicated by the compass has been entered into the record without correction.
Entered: 325 °
